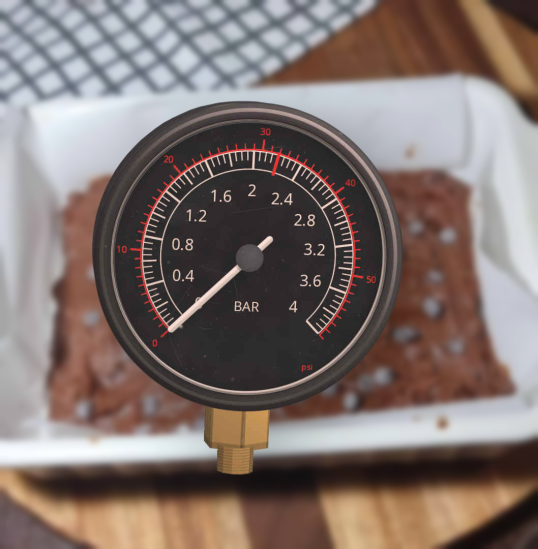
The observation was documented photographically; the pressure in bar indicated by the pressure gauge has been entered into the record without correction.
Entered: 0 bar
